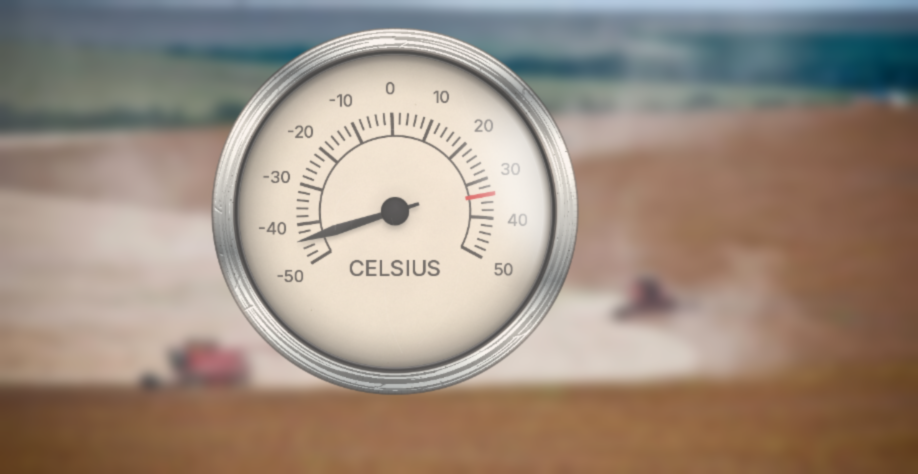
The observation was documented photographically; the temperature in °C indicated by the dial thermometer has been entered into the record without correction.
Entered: -44 °C
